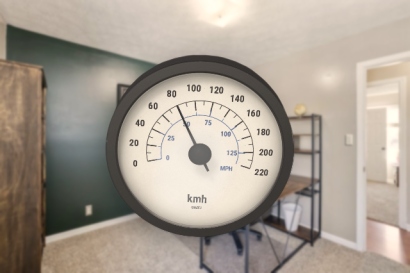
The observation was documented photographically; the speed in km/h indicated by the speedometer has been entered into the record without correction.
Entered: 80 km/h
